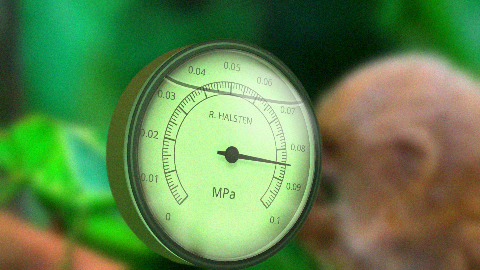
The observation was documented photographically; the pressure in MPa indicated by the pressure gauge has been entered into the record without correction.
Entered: 0.085 MPa
